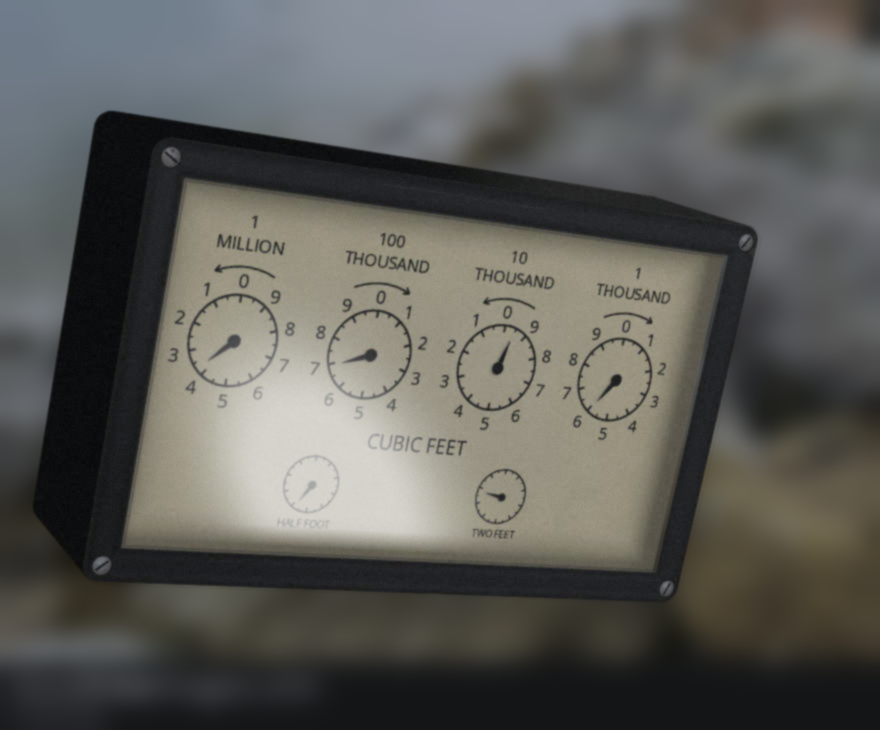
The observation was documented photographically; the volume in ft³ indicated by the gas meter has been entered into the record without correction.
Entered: 369600 ft³
